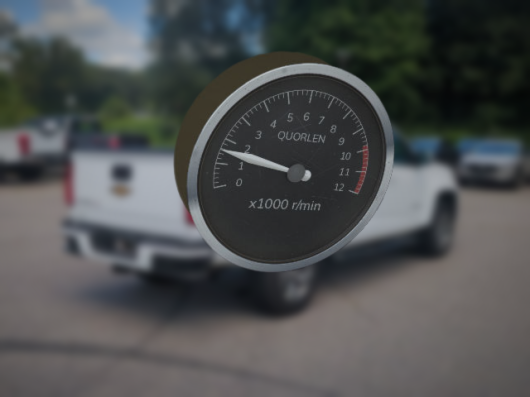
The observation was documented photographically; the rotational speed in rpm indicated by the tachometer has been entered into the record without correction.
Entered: 1600 rpm
